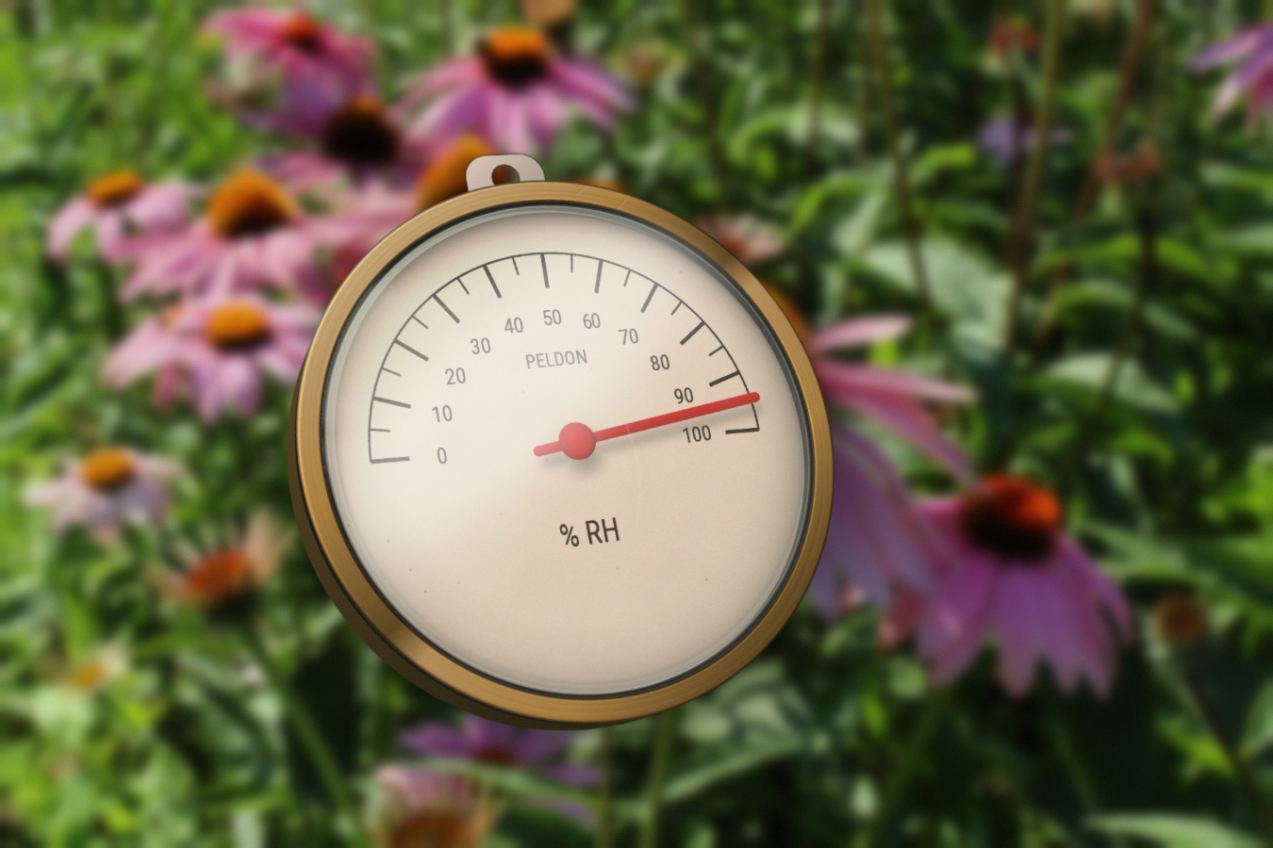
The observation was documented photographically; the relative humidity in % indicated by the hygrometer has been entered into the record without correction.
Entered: 95 %
